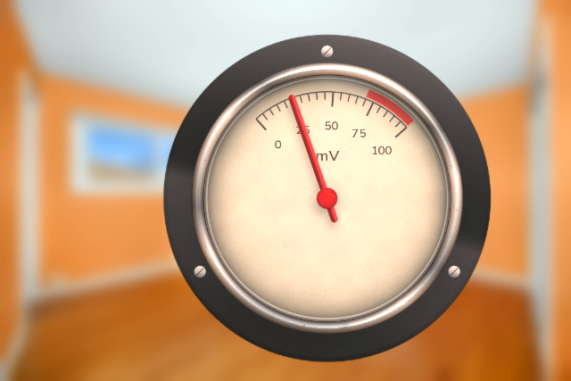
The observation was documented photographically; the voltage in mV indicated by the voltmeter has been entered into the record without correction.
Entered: 25 mV
